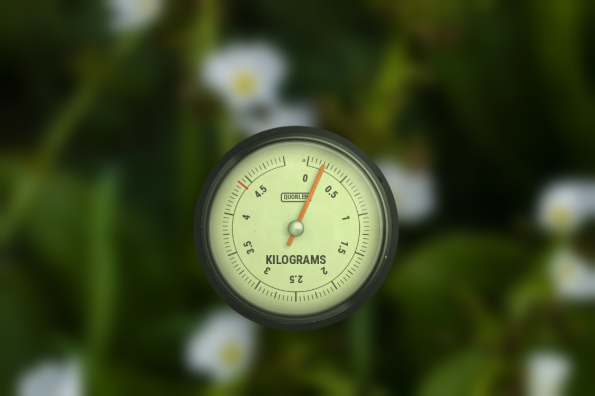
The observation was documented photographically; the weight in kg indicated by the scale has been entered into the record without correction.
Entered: 0.2 kg
